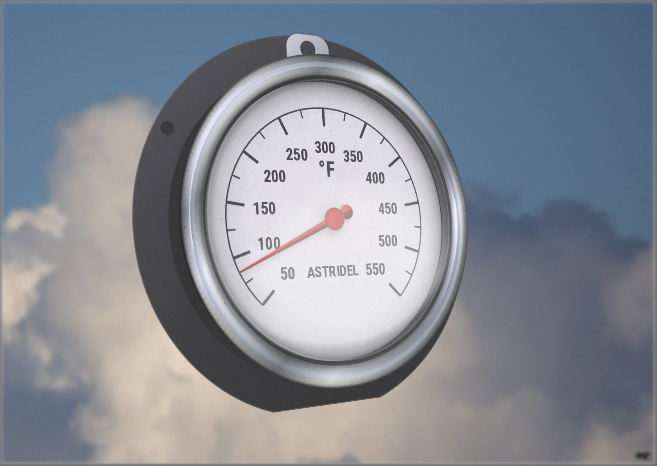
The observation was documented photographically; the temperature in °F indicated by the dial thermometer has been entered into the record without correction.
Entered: 87.5 °F
